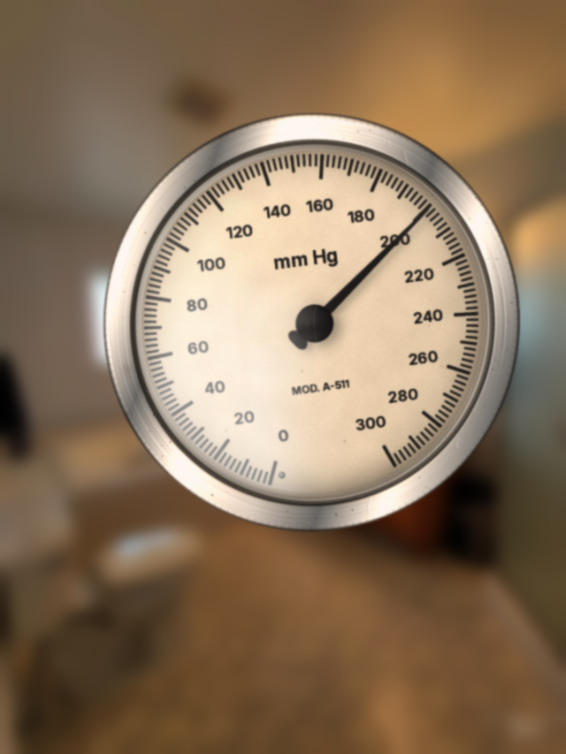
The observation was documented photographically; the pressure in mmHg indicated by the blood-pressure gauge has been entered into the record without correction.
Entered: 200 mmHg
